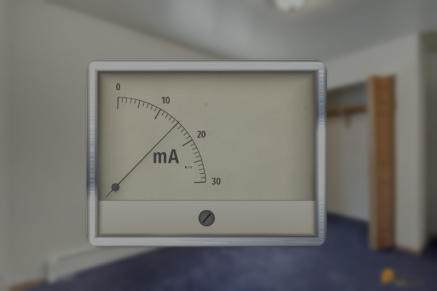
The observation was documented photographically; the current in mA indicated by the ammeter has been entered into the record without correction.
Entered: 15 mA
